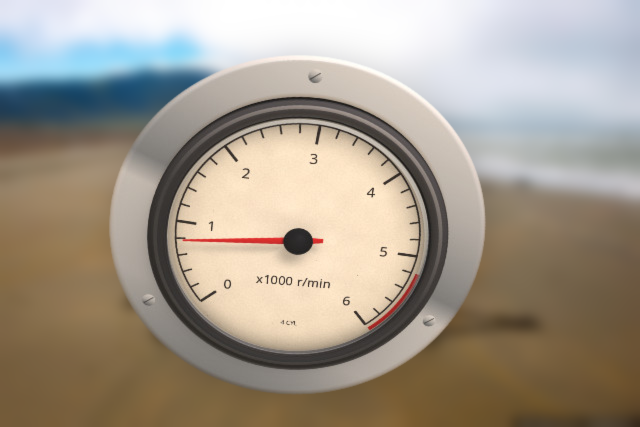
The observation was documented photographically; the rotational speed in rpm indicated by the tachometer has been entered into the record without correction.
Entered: 800 rpm
